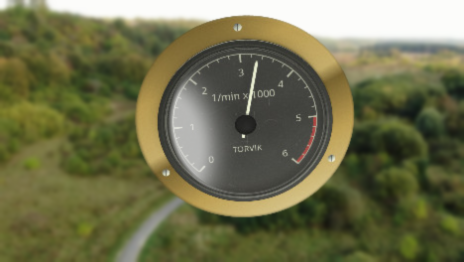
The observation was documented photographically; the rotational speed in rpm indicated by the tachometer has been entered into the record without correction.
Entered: 3300 rpm
